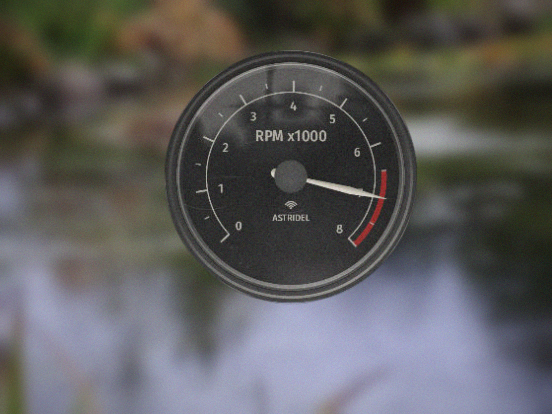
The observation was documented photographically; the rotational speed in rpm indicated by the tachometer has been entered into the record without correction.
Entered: 7000 rpm
